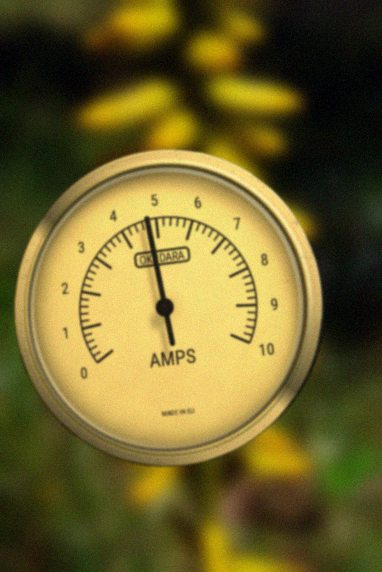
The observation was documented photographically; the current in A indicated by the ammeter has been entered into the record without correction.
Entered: 4.8 A
